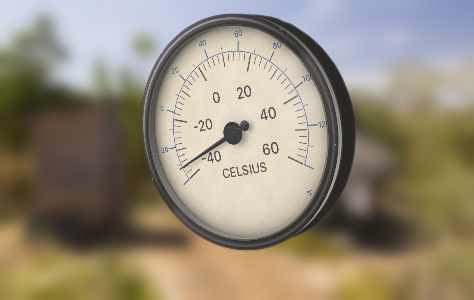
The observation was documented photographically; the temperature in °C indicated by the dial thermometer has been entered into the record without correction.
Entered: -36 °C
